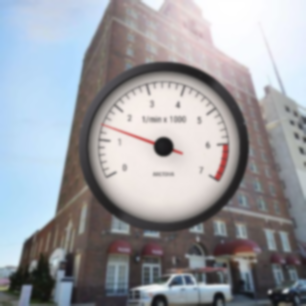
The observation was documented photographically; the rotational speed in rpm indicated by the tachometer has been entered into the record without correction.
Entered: 1400 rpm
